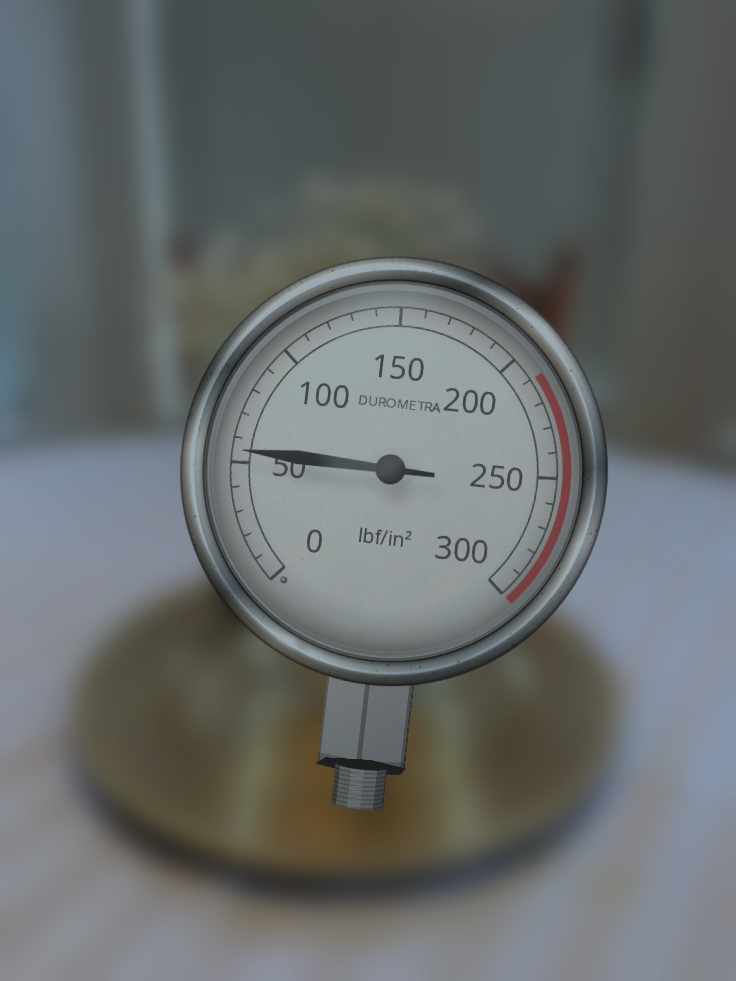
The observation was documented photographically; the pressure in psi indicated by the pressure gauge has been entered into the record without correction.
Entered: 55 psi
